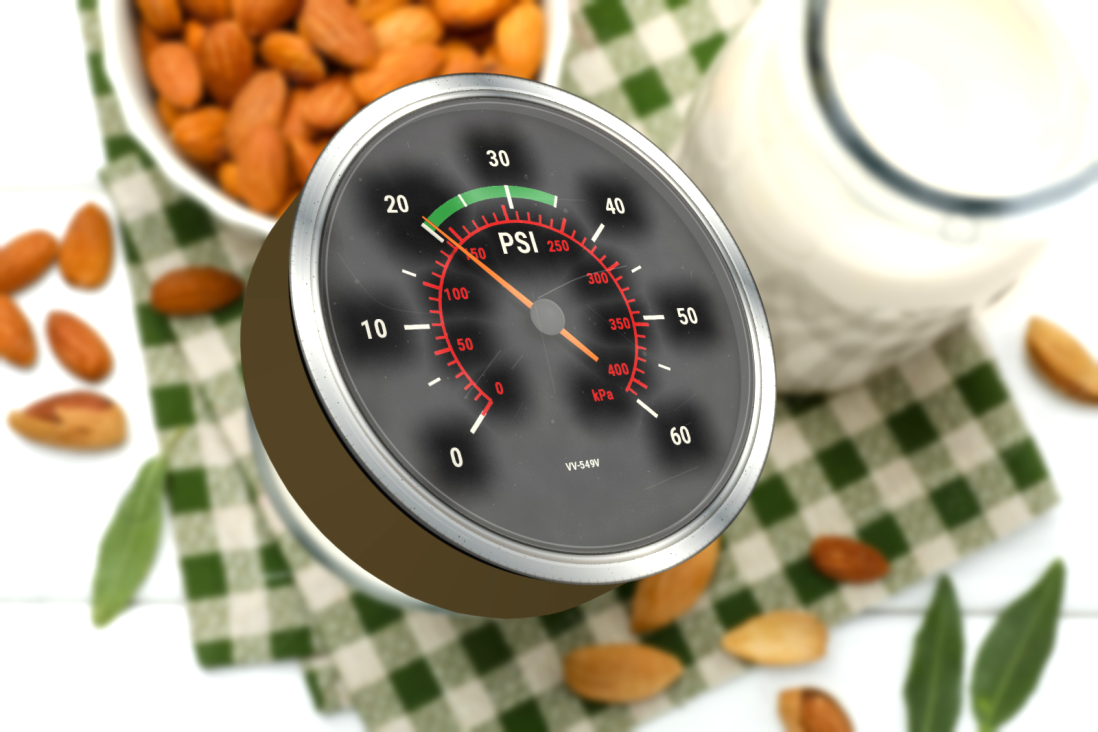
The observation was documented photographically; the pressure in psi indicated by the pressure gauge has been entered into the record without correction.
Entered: 20 psi
